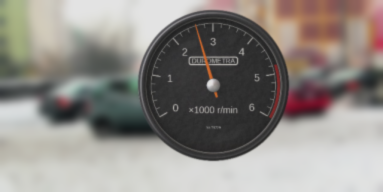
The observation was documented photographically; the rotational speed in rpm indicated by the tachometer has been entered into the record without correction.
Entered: 2600 rpm
